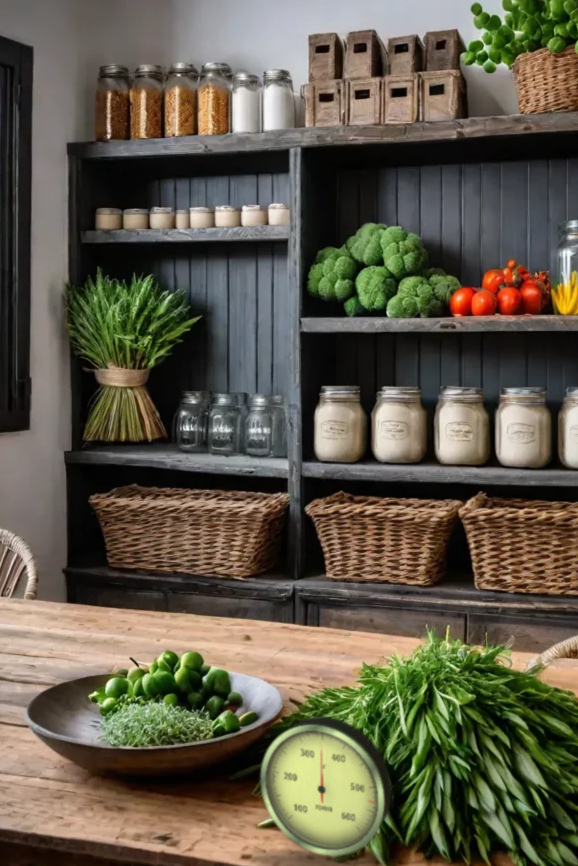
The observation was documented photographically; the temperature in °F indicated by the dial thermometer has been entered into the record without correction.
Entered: 350 °F
